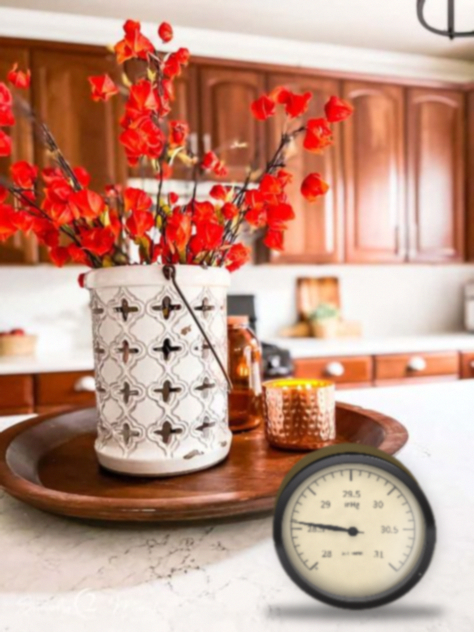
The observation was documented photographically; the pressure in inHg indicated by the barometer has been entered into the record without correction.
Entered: 28.6 inHg
